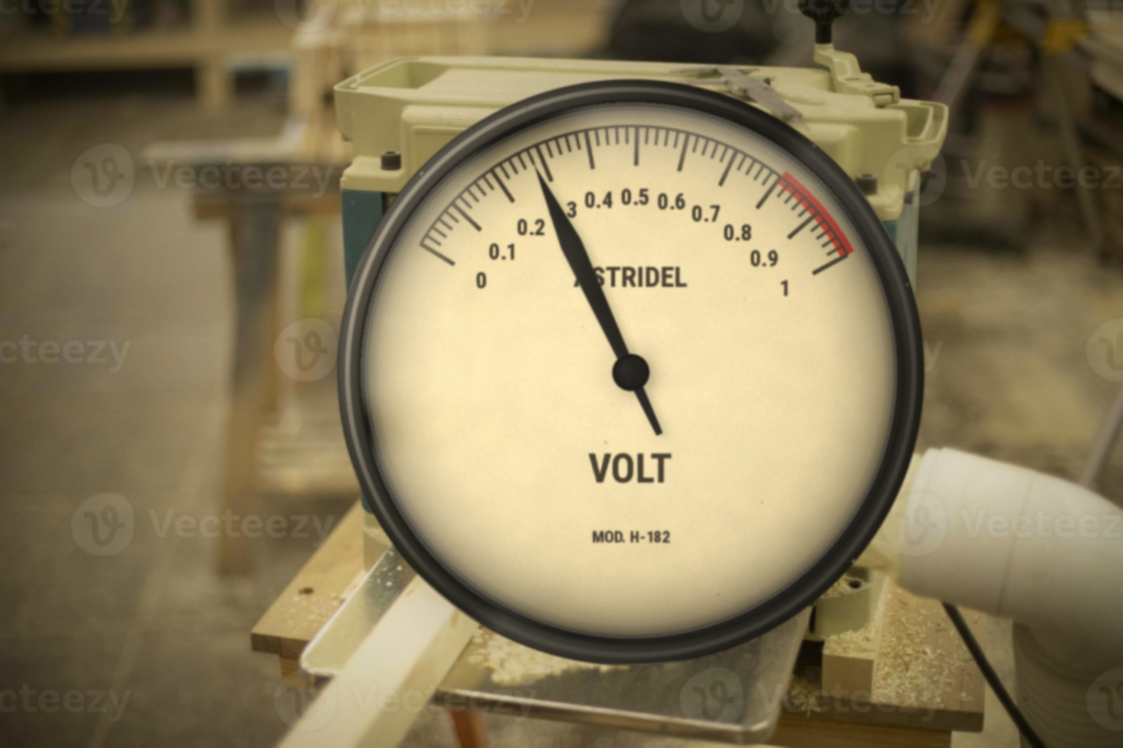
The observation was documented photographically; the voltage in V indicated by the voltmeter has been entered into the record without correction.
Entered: 0.28 V
